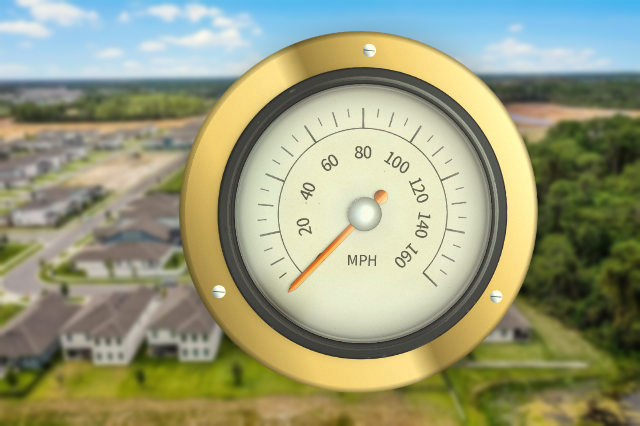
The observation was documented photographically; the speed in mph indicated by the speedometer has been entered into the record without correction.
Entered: 0 mph
